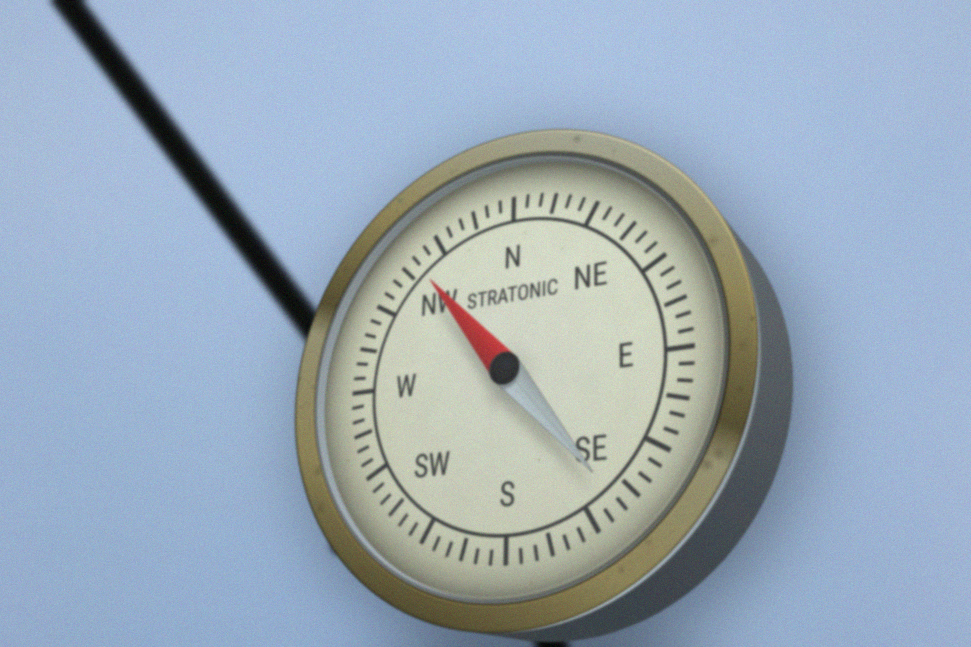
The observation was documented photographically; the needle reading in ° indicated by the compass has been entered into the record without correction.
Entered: 320 °
